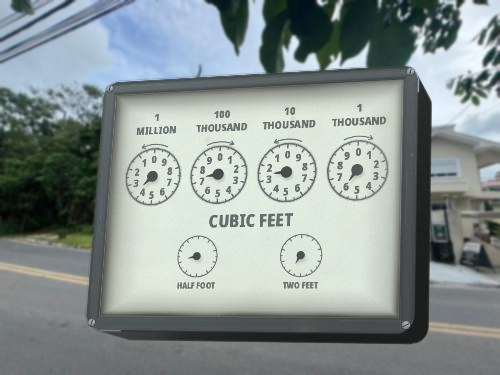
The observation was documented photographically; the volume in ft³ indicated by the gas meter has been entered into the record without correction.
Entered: 372600 ft³
